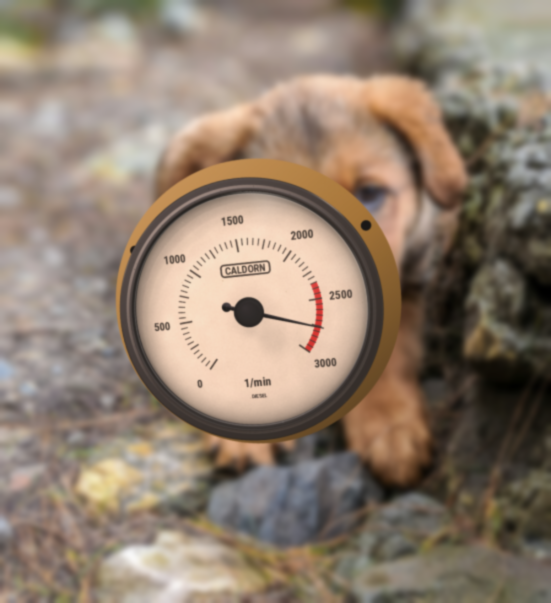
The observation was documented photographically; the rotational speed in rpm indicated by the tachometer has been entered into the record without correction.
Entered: 2750 rpm
